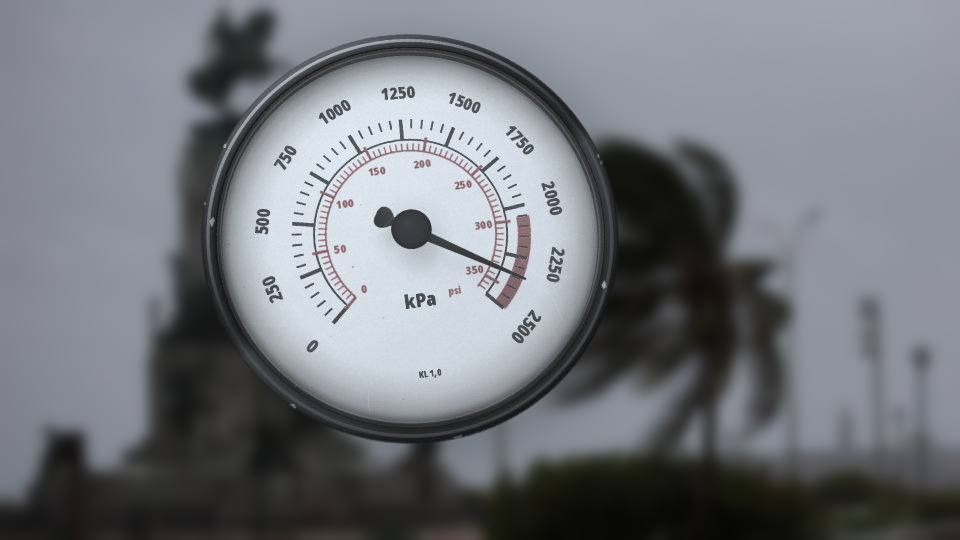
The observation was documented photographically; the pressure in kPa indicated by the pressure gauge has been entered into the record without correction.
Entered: 2350 kPa
